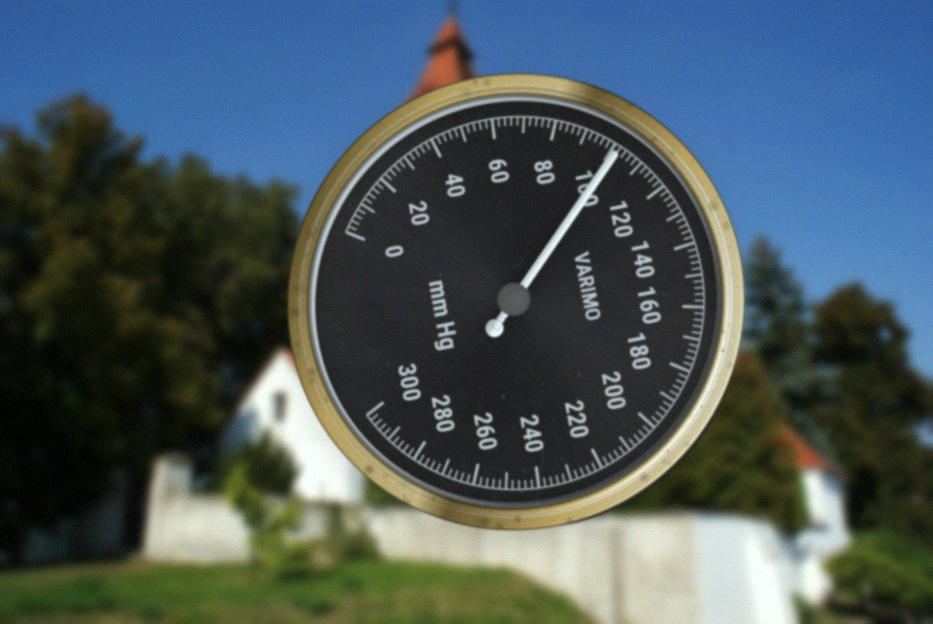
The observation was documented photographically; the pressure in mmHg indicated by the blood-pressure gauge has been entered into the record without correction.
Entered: 102 mmHg
